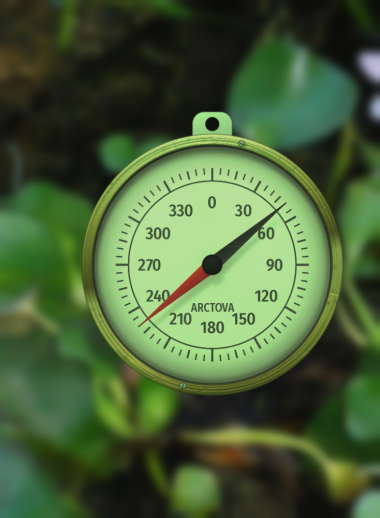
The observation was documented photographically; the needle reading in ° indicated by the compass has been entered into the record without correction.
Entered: 230 °
